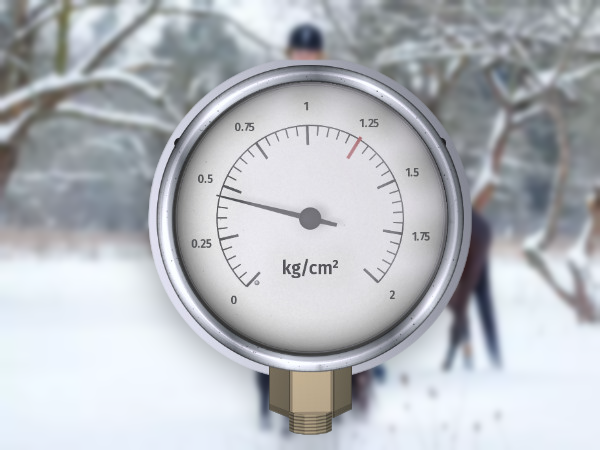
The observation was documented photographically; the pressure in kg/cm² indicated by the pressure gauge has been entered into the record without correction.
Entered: 0.45 kg/cm²
